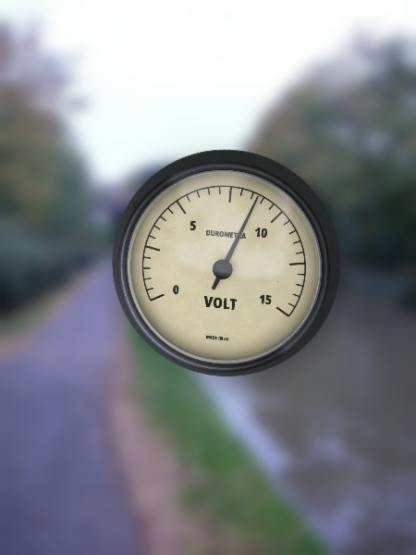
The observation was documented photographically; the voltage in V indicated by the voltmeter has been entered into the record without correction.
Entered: 8.75 V
